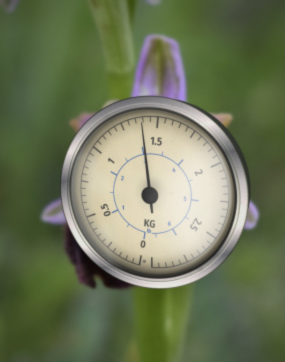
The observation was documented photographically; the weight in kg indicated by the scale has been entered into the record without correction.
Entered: 1.4 kg
